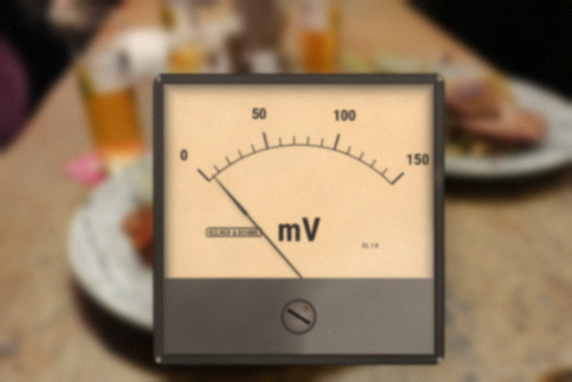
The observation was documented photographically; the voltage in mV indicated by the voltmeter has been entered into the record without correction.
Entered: 5 mV
